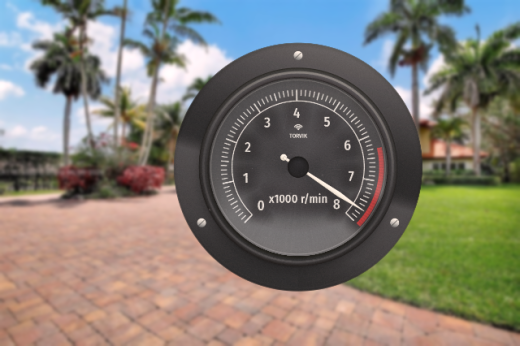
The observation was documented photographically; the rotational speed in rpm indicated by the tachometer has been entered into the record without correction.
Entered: 7700 rpm
